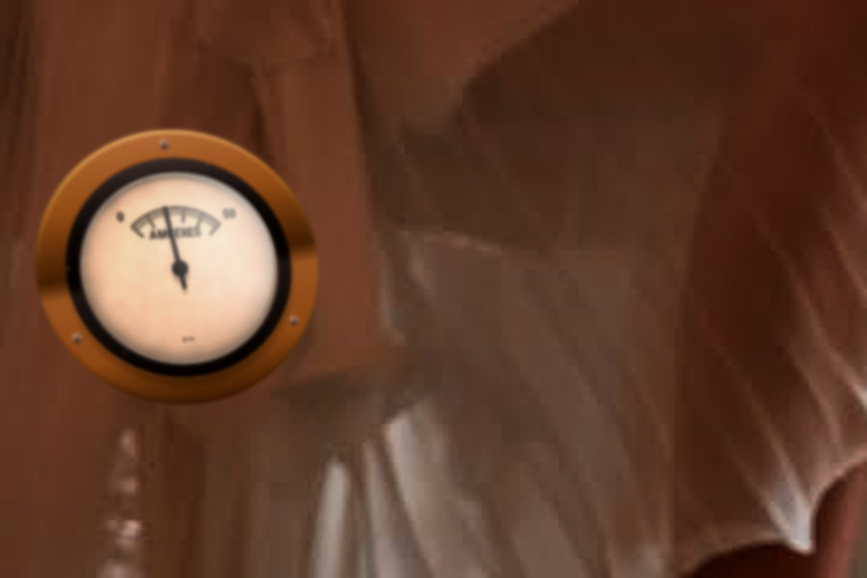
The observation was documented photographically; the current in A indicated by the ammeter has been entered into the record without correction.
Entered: 20 A
